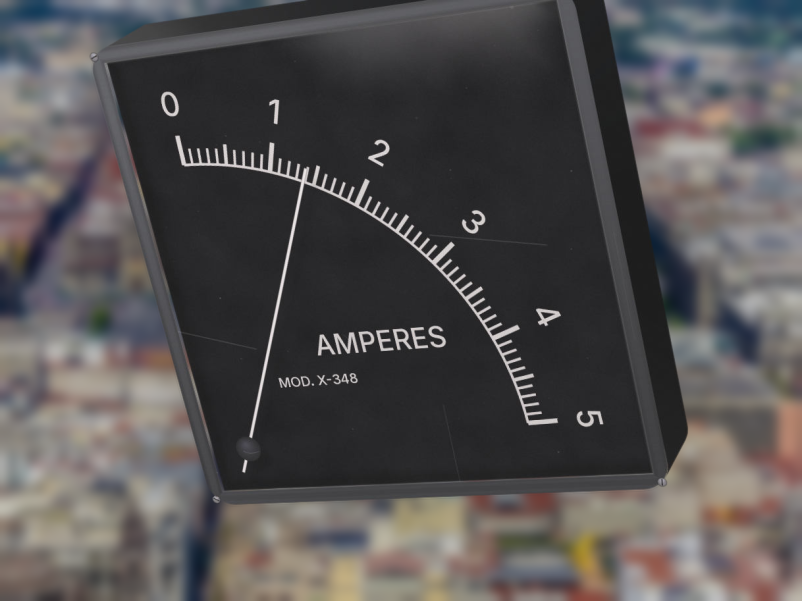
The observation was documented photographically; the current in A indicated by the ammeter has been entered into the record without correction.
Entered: 1.4 A
